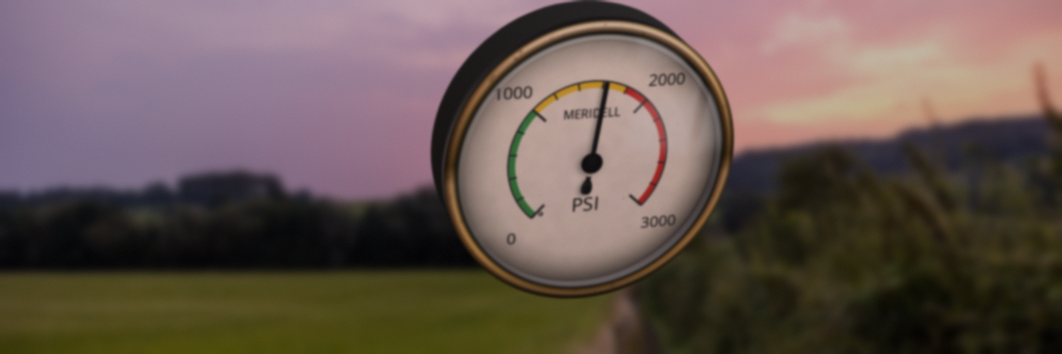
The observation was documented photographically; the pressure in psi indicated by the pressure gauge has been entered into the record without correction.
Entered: 1600 psi
